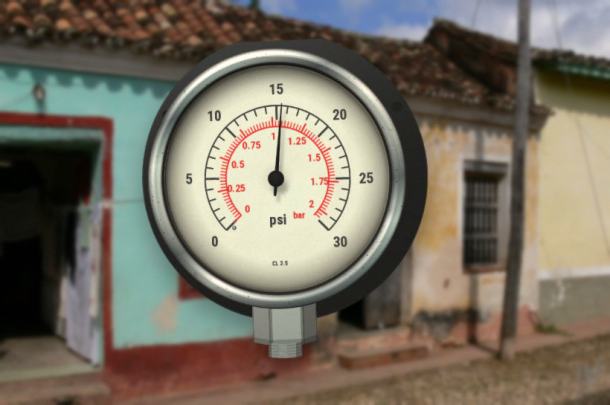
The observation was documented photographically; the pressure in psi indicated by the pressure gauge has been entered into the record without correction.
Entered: 15.5 psi
